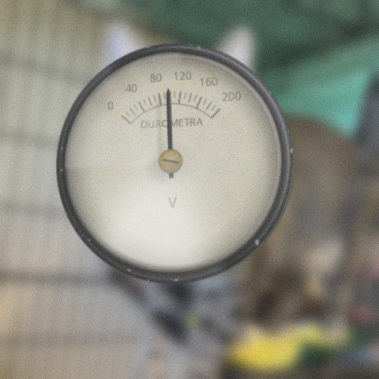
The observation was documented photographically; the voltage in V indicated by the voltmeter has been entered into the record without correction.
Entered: 100 V
